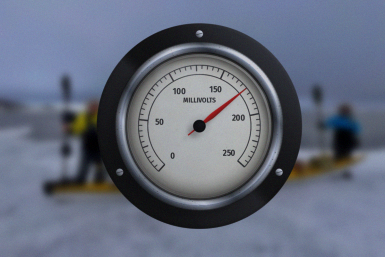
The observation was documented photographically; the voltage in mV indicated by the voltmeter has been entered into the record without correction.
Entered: 175 mV
